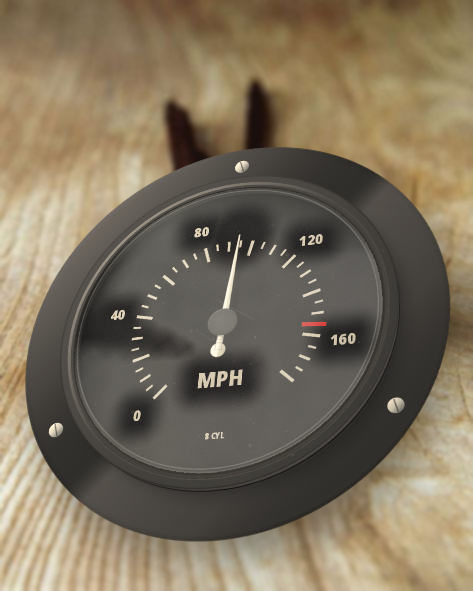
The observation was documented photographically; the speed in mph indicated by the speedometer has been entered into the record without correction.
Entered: 95 mph
